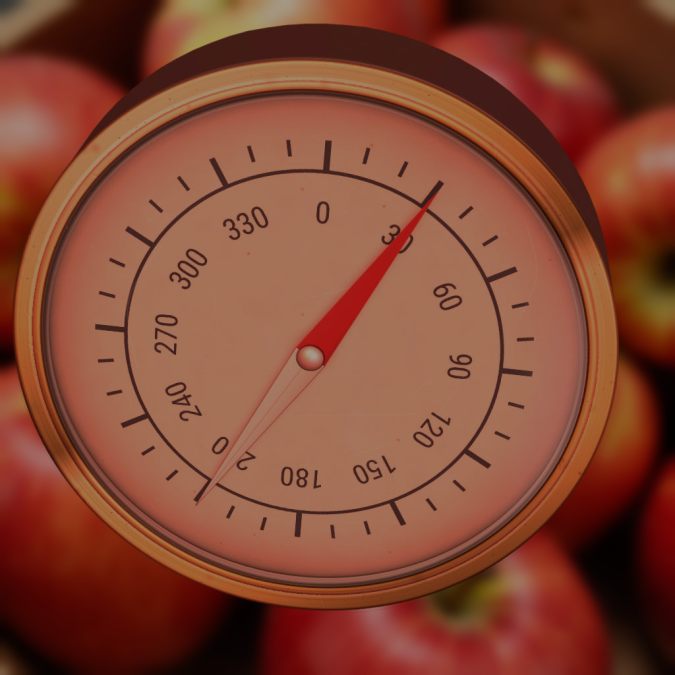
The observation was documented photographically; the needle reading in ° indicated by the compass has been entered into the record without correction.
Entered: 30 °
